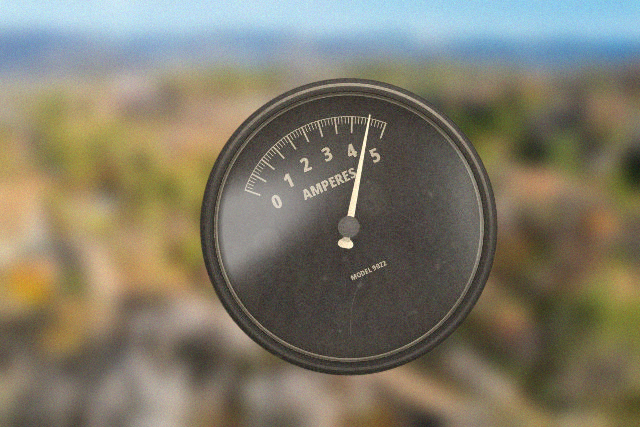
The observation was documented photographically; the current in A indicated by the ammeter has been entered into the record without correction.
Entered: 4.5 A
